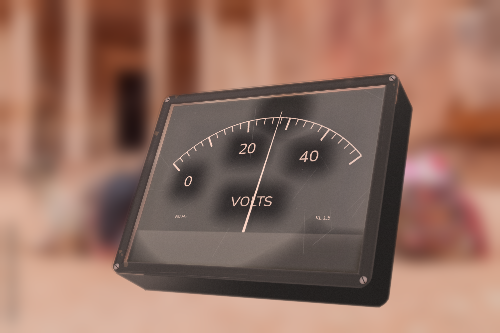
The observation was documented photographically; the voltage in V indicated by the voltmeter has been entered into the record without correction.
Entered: 28 V
